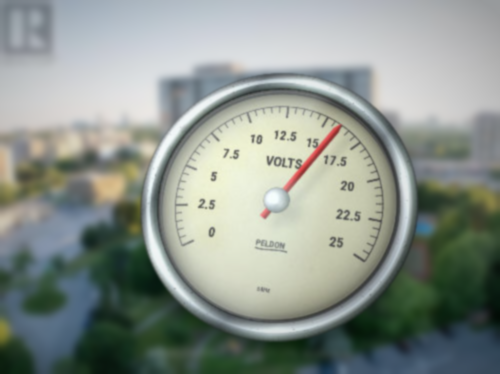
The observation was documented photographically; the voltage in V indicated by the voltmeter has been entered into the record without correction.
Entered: 16 V
